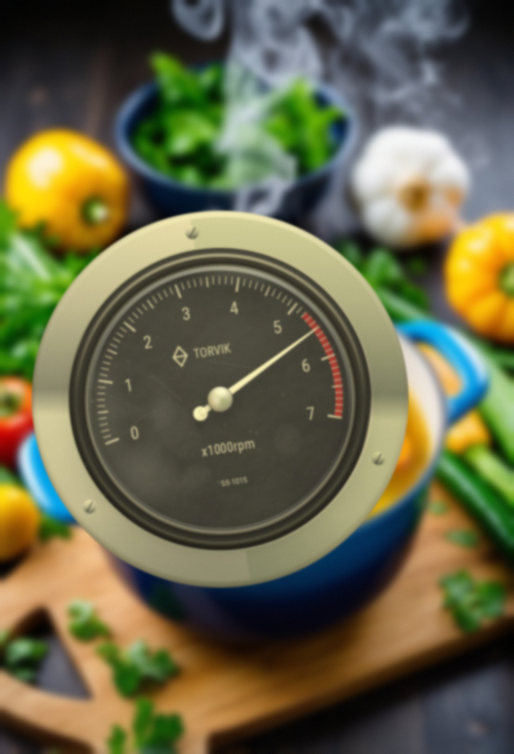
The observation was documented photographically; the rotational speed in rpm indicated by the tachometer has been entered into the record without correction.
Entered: 5500 rpm
